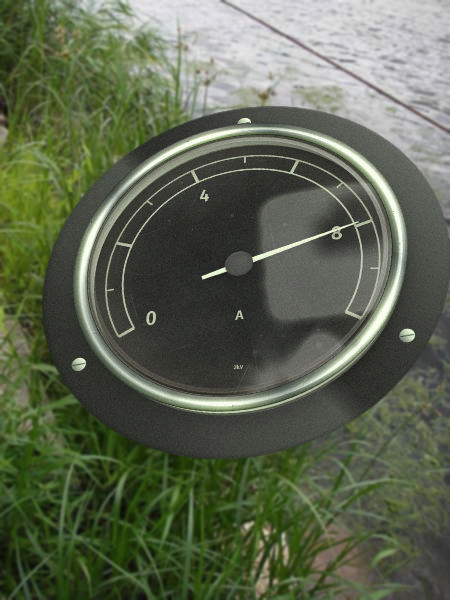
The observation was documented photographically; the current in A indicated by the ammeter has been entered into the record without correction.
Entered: 8 A
